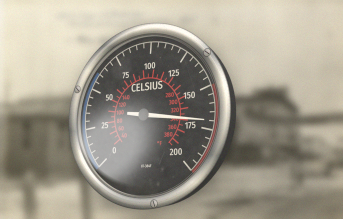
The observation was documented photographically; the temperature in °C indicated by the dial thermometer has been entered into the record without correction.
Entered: 170 °C
